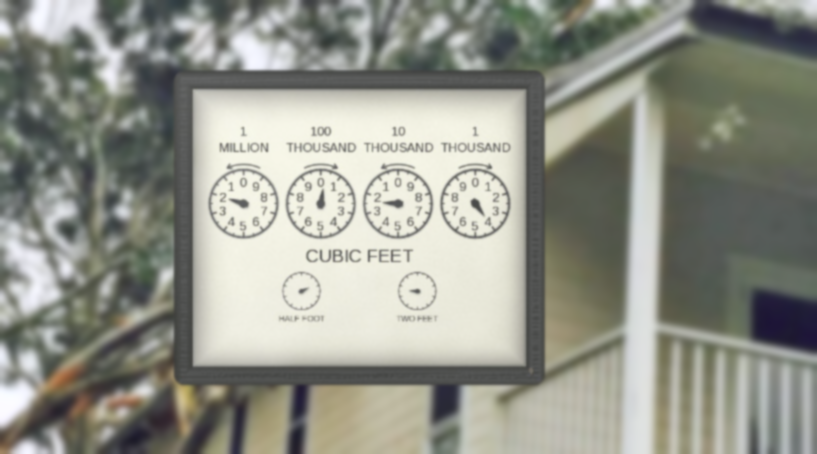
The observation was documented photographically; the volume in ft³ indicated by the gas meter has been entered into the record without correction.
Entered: 202400 ft³
